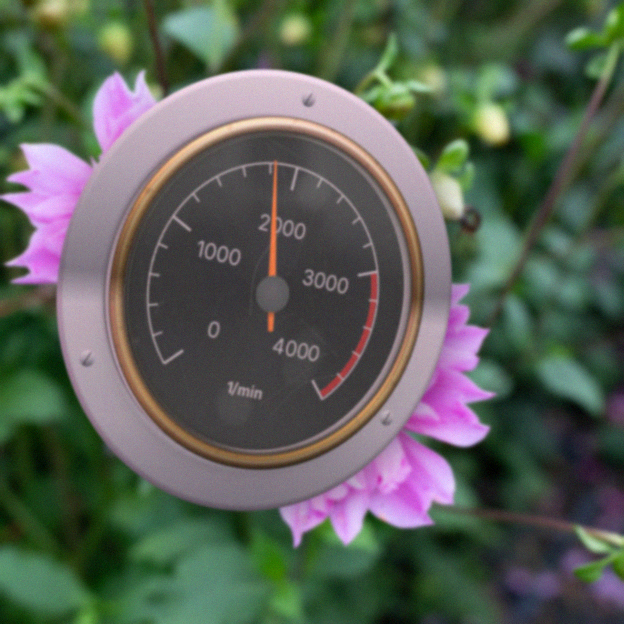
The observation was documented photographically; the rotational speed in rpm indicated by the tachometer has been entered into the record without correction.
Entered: 1800 rpm
